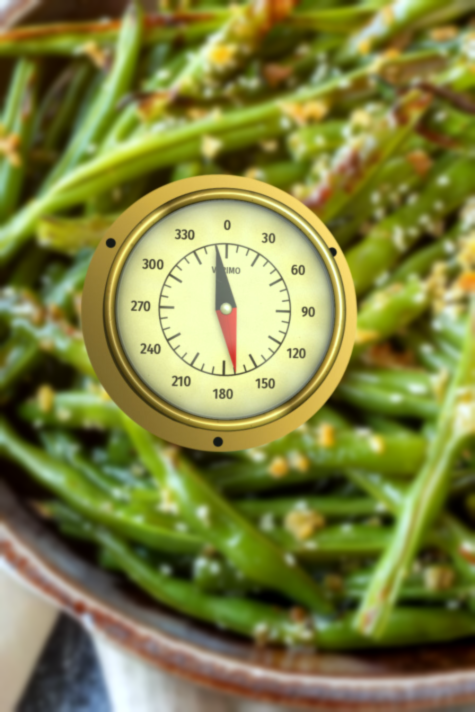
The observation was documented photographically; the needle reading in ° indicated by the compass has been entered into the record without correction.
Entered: 170 °
